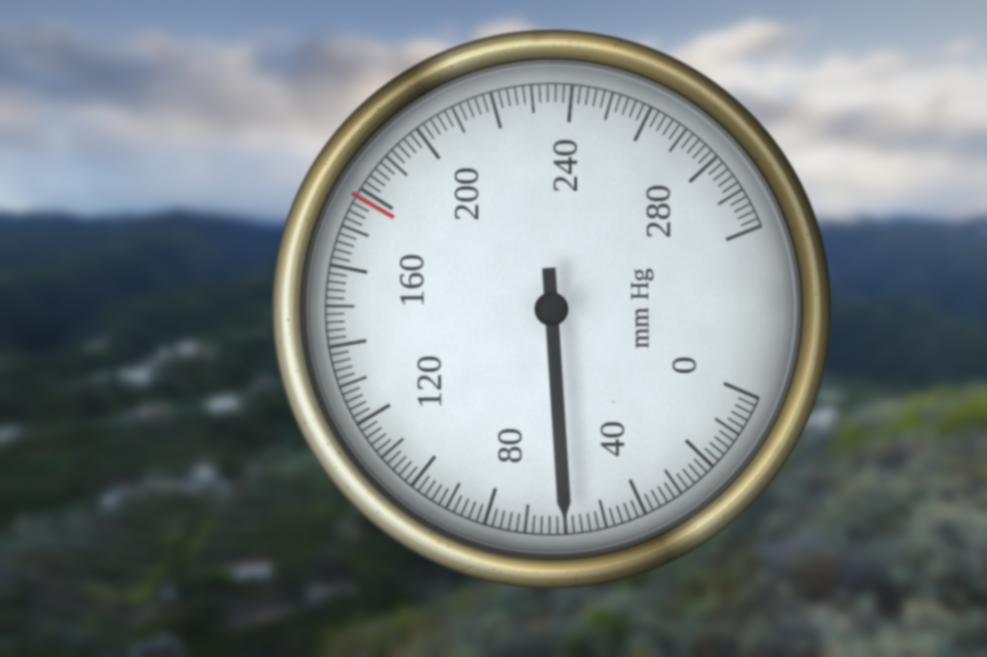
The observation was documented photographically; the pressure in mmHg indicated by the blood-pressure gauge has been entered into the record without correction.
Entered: 60 mmHg
